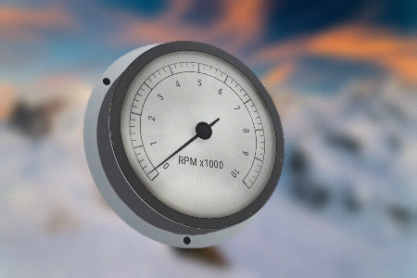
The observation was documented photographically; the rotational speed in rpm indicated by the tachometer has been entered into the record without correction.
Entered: 200 rpm
